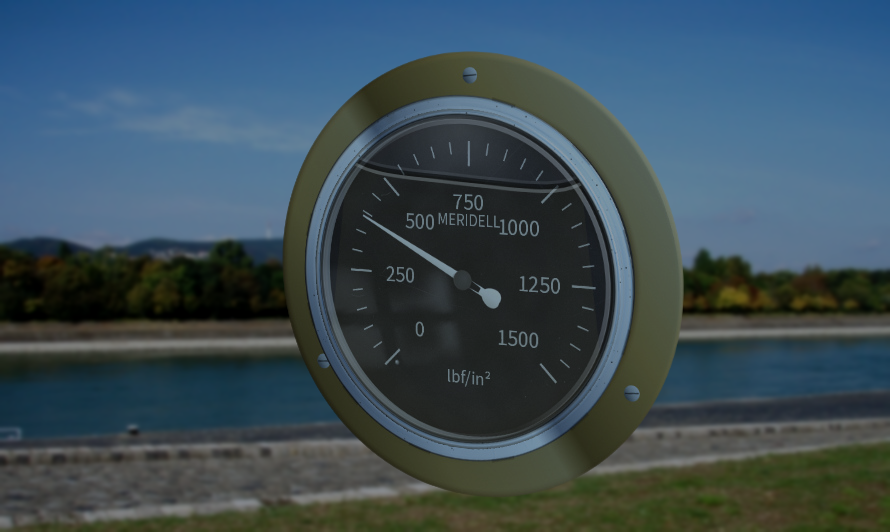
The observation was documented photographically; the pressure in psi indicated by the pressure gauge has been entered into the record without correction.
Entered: 400 psi
